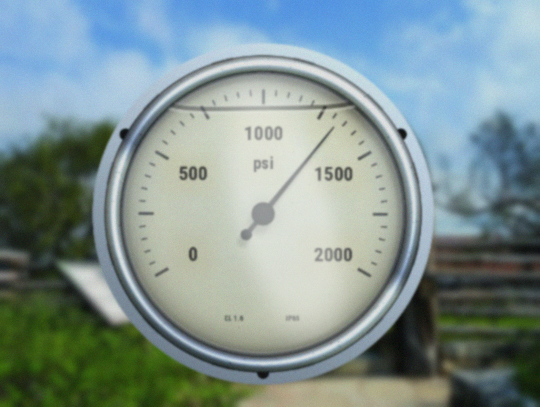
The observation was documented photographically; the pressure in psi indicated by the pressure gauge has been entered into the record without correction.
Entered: 1325 psi
